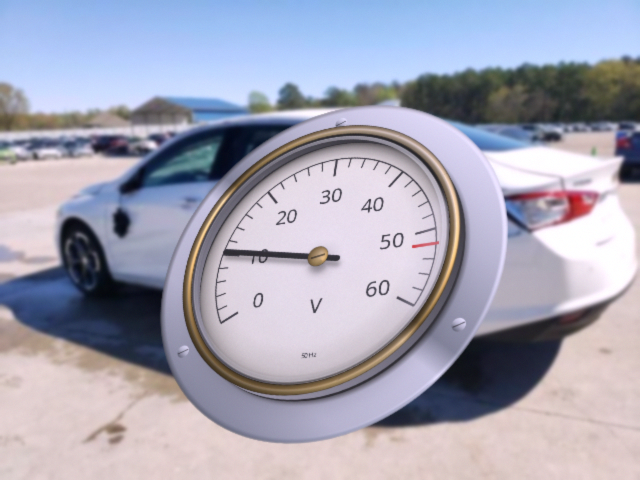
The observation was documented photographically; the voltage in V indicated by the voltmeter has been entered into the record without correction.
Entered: 10 V
